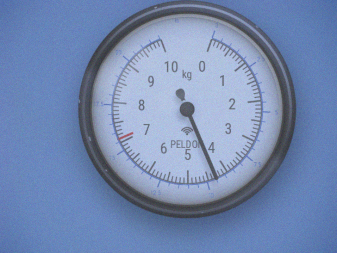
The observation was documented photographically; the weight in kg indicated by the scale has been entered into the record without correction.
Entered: 4.3 kg
